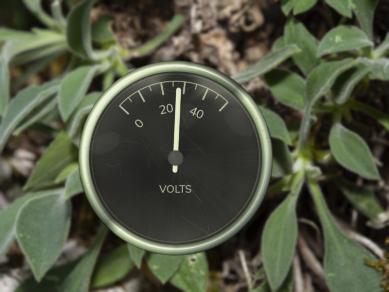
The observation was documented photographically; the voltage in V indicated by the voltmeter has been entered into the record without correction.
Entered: 27.5 V
